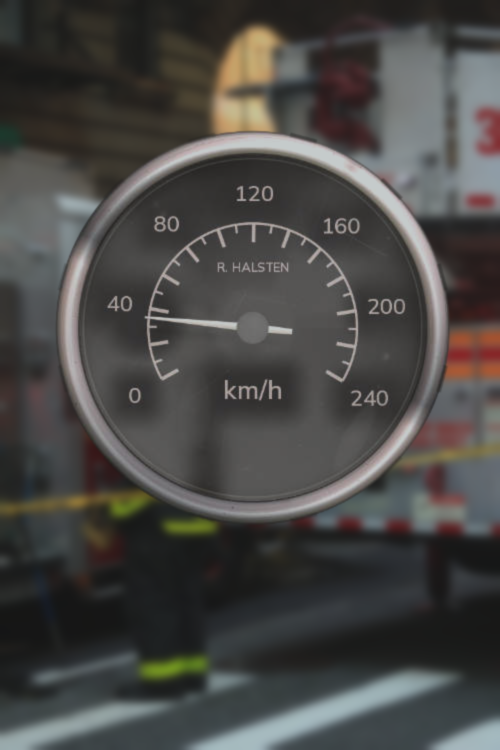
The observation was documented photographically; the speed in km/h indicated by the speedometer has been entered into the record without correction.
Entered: 35 km/h
